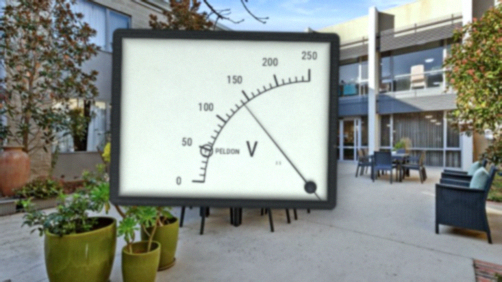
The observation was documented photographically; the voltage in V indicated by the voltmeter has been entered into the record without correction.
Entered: 140 V
